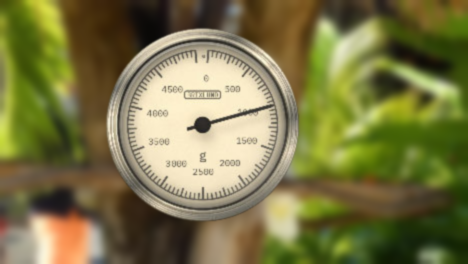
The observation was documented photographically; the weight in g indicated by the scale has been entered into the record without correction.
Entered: 1000 g
